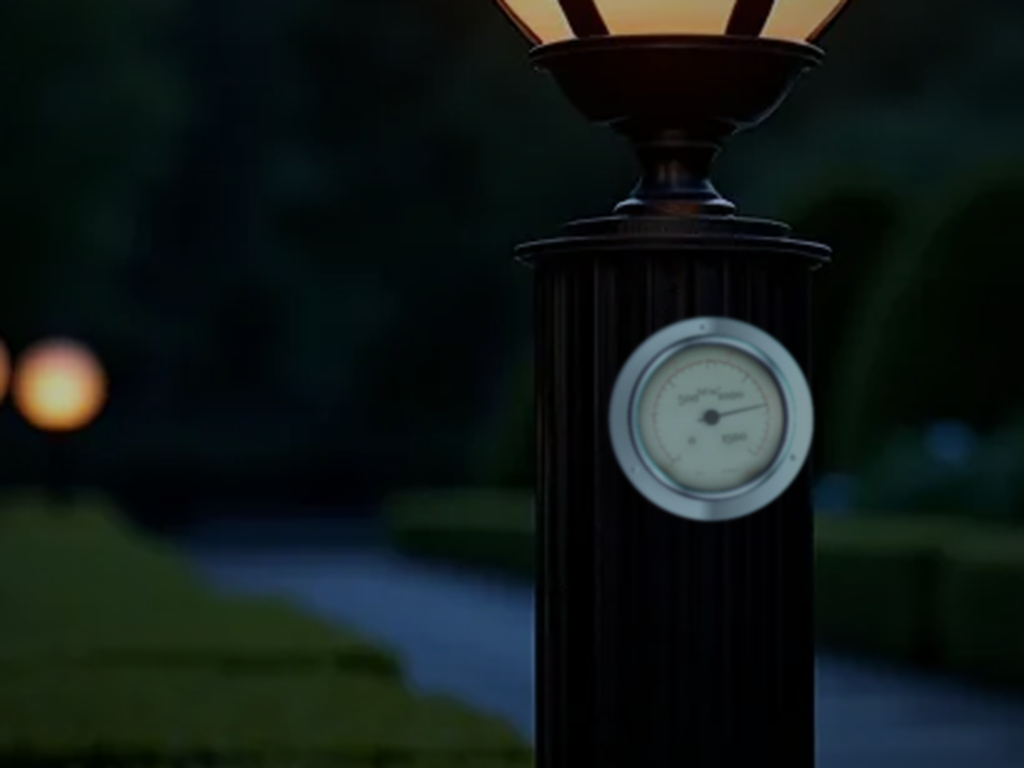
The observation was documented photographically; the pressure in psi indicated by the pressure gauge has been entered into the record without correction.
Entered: 1200 psi
